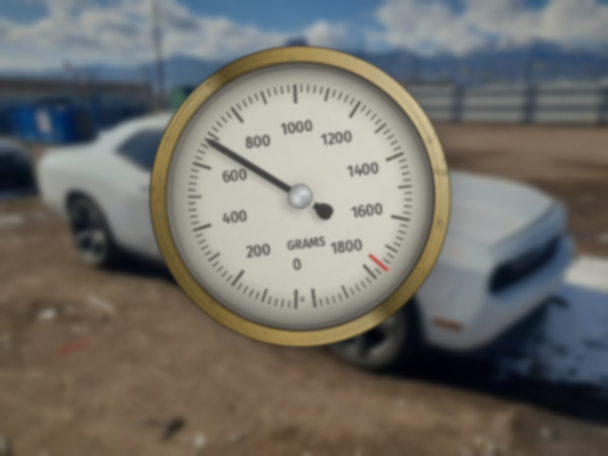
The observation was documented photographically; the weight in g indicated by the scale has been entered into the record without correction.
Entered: 680 g
